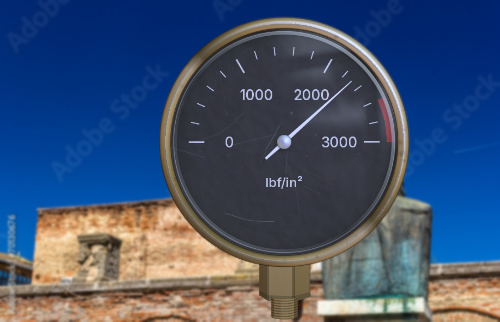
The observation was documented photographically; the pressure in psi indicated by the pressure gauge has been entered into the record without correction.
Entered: 2300 psi
